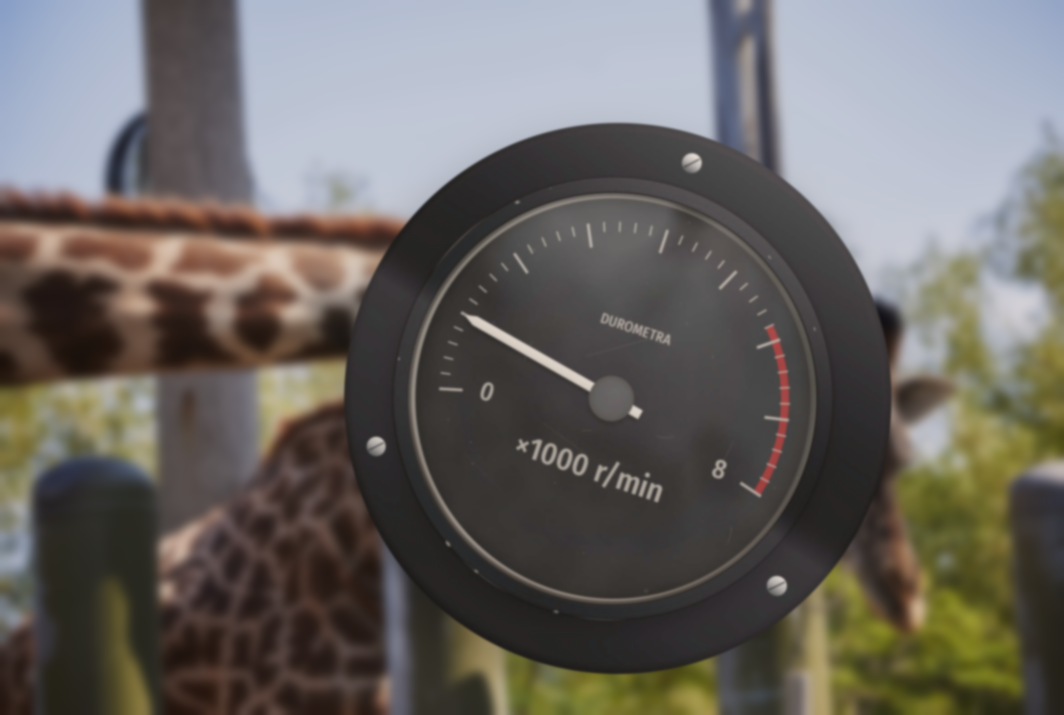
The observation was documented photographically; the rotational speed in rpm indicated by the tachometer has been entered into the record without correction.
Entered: 1000 rpm
